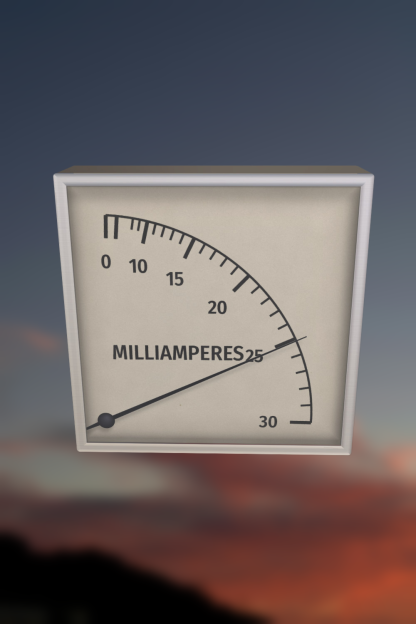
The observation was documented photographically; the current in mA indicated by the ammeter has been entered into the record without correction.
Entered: 25 mA
